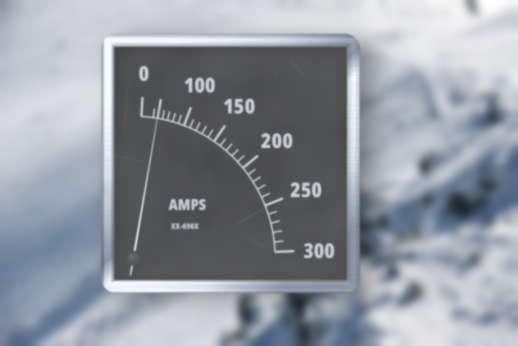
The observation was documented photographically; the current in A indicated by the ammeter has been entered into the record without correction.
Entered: 50 A
